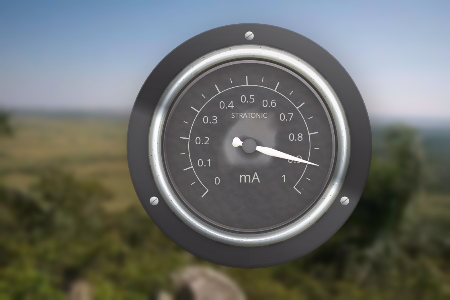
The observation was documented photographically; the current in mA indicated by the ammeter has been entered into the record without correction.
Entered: 0.9 mA
